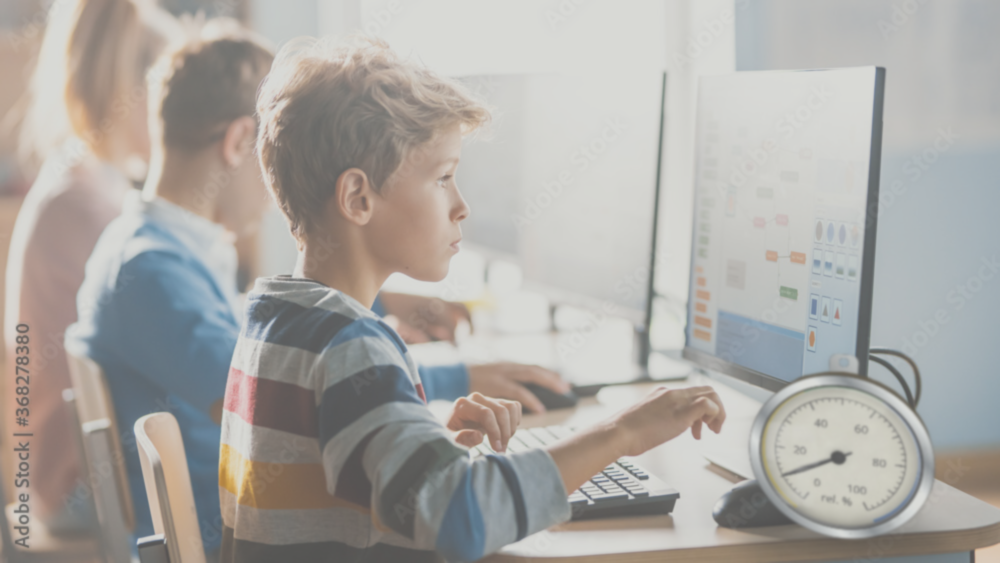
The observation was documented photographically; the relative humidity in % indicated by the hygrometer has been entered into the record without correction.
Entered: 10 %
